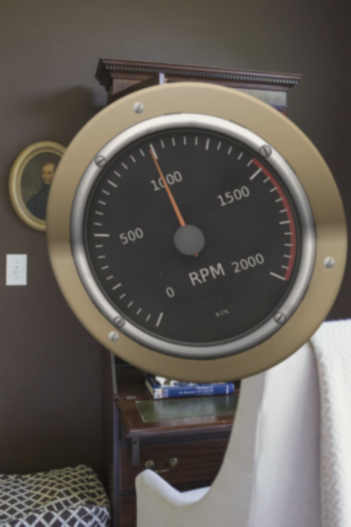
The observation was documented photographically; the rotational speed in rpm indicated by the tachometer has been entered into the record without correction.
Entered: 1000 rpm
